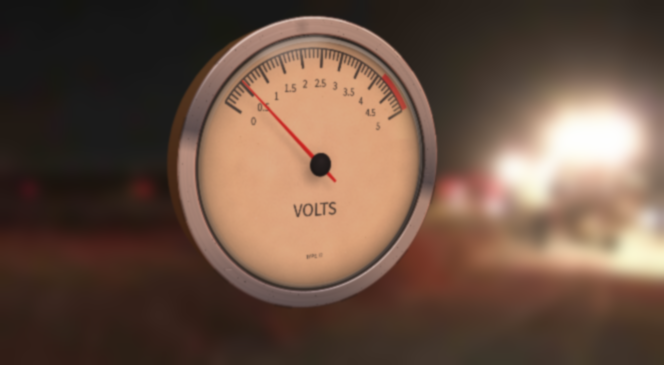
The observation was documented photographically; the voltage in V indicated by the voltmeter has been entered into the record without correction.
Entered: 0.5 V
